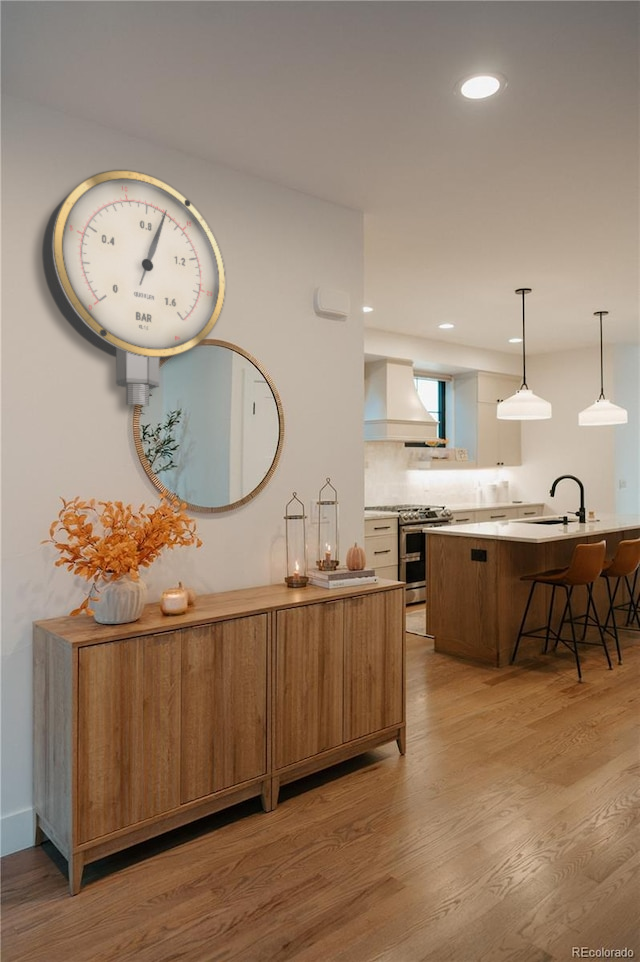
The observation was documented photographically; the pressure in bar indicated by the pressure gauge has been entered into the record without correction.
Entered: 0.9 bar
